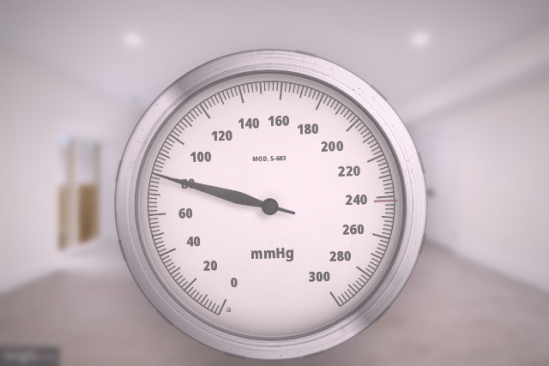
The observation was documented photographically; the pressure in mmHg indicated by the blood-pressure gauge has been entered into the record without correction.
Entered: 80 mmHg
